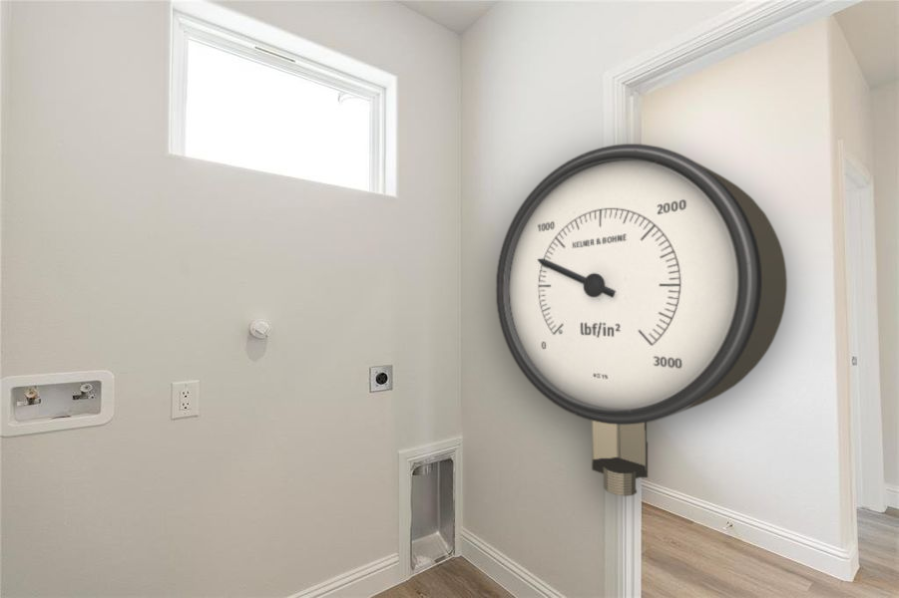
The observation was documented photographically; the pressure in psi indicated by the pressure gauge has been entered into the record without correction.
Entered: 750 psi
